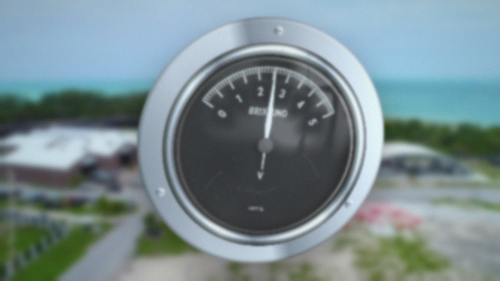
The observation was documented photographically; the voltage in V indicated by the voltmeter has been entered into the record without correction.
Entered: 2.5 V
